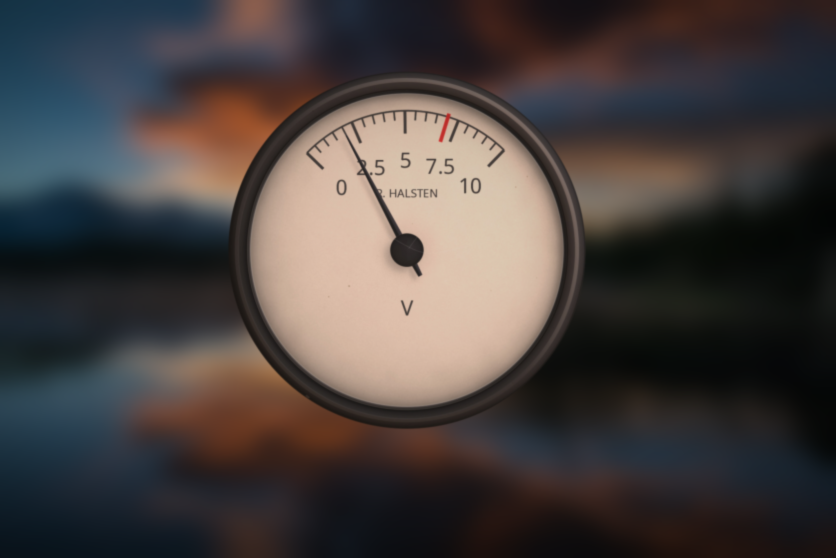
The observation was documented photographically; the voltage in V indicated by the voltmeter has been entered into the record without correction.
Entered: 2 V
